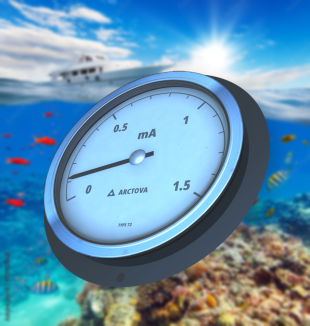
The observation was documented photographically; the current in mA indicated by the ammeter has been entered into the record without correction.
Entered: 0.1 mA
